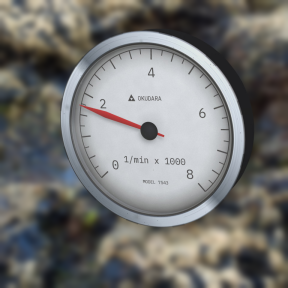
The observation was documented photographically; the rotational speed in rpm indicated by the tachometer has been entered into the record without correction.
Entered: 1750 rpm
